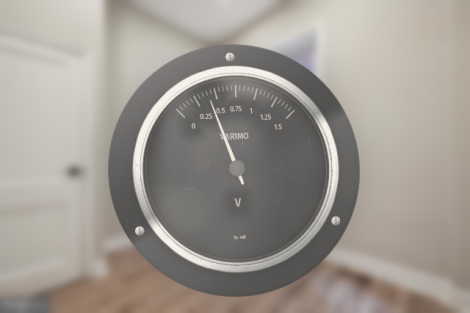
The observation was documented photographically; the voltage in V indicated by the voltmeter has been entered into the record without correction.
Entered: 0.4 V
